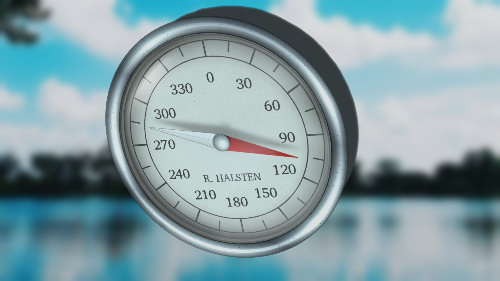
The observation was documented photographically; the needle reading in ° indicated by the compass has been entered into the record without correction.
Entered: 105 °
